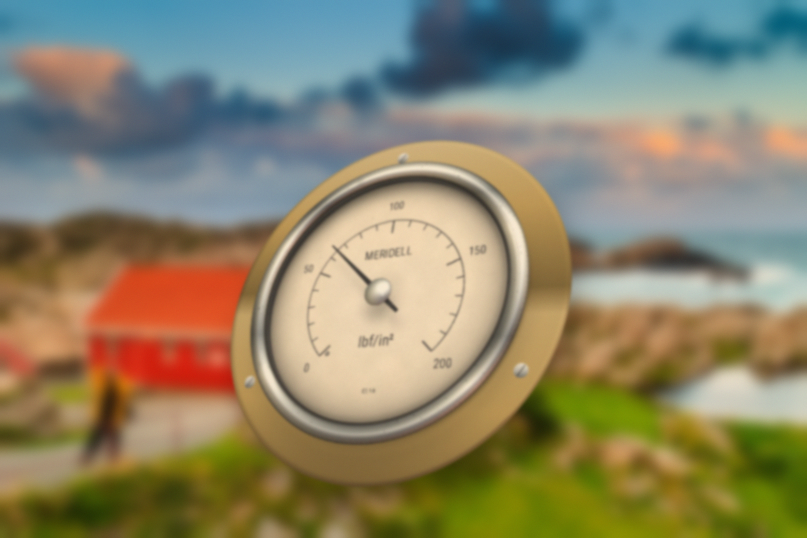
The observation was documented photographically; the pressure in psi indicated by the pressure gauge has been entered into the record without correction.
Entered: 65 psi
